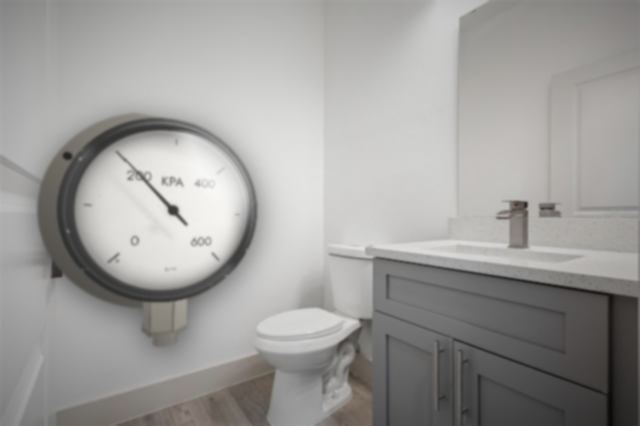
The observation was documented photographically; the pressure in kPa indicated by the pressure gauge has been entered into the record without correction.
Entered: 200 kPa
